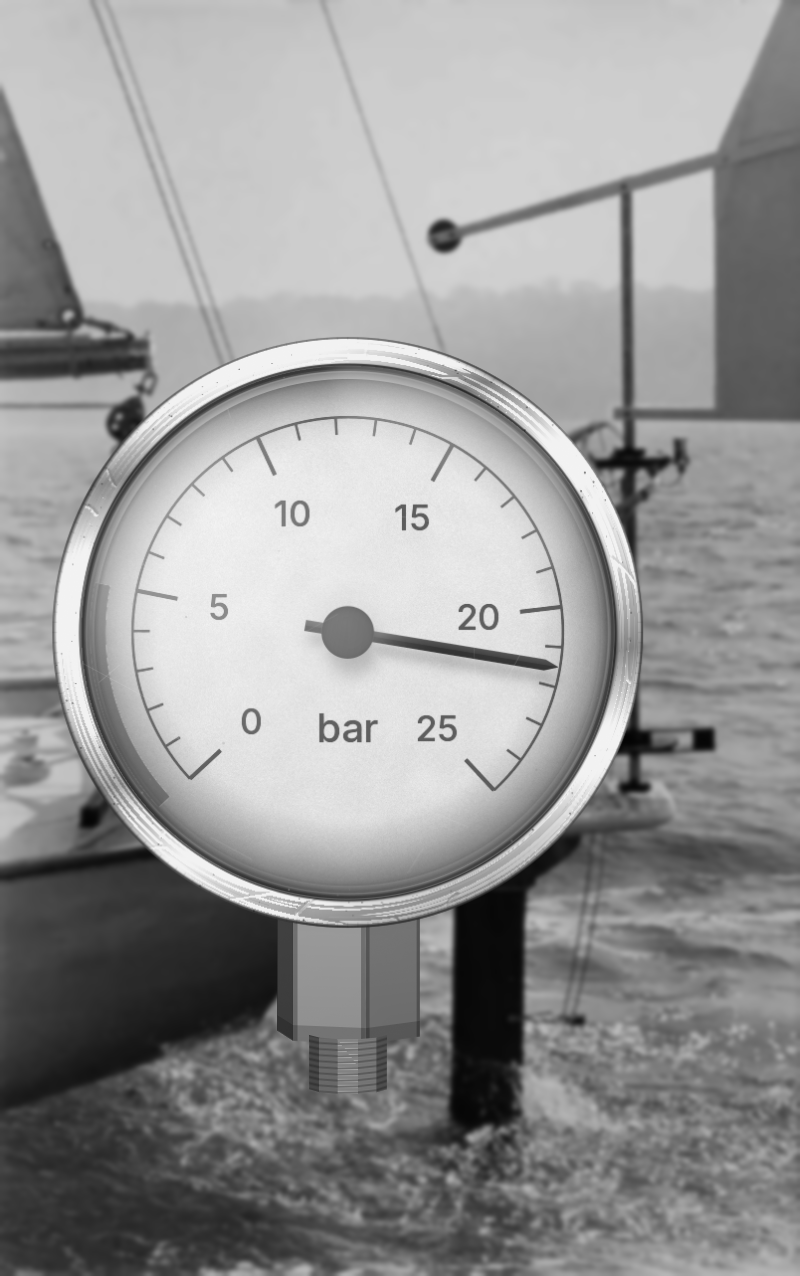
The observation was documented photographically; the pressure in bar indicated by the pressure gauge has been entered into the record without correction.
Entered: 21.5 bar
